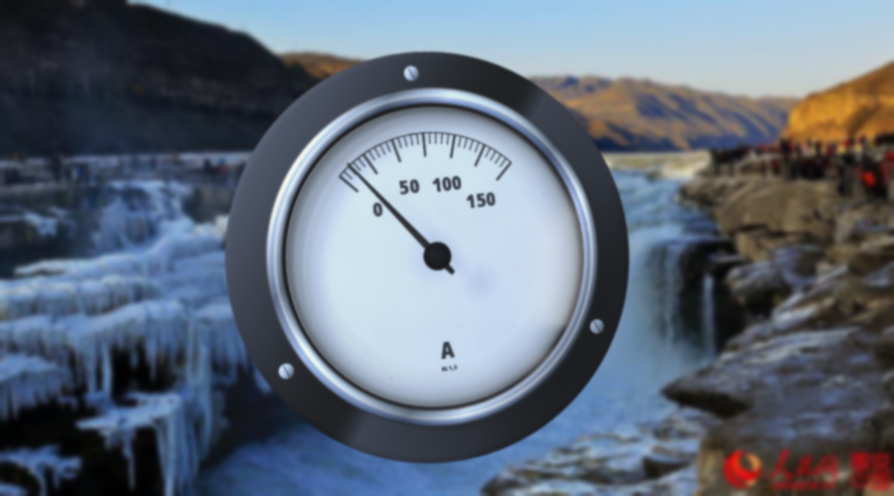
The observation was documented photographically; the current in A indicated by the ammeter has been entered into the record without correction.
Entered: 10 A
